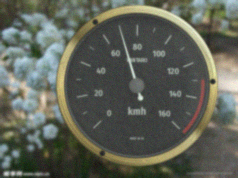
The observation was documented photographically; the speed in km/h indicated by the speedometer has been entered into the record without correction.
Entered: 70 km/h
